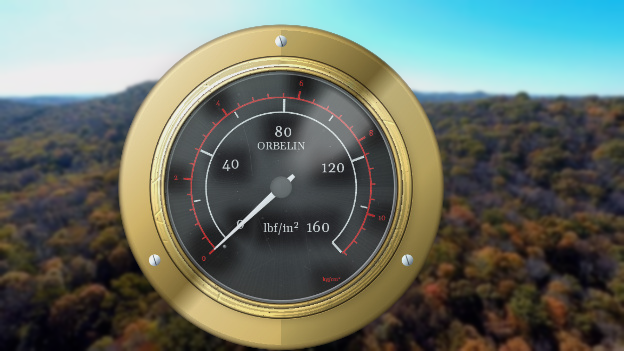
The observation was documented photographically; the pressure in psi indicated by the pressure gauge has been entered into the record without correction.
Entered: 0 psi
